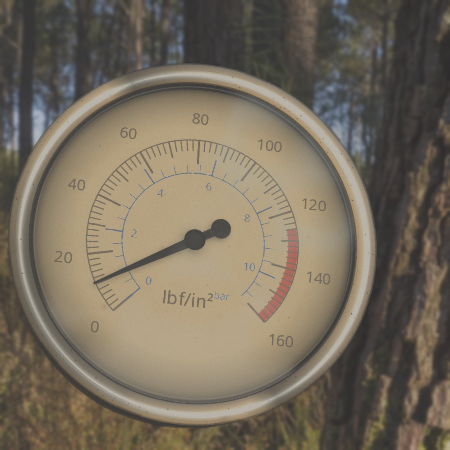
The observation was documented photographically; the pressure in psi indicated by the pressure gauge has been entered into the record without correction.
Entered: 10 psi
